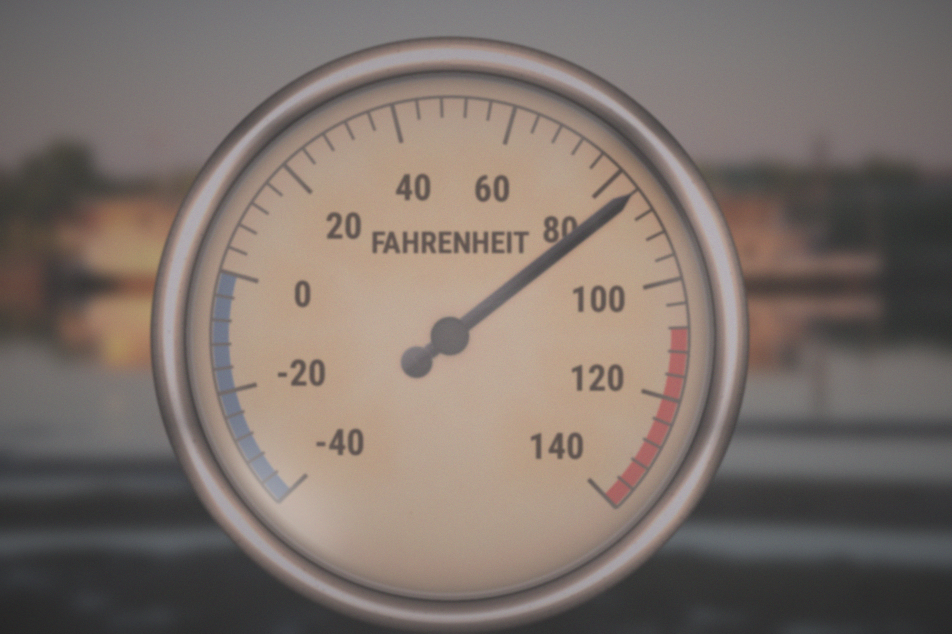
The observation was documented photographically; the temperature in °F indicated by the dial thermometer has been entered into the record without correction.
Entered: 84 °F
